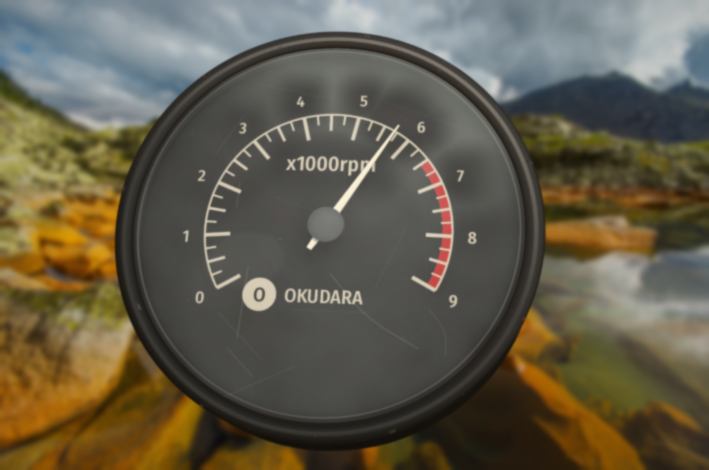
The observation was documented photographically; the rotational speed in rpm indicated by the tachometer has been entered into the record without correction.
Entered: 5750 rpm
